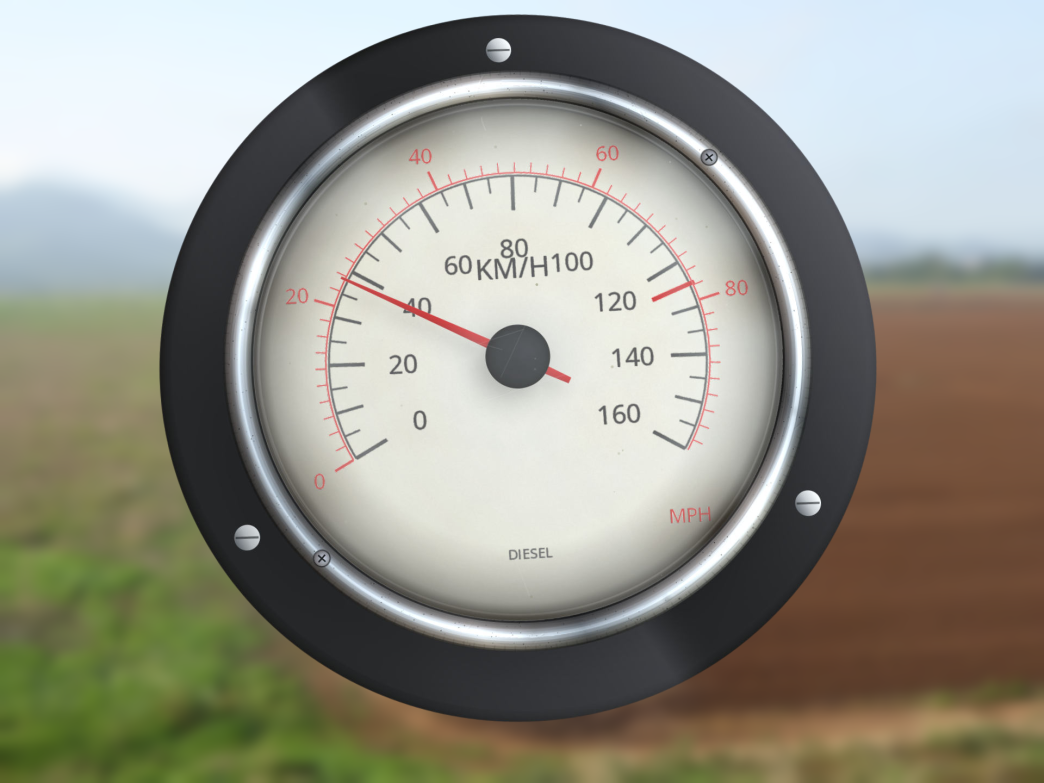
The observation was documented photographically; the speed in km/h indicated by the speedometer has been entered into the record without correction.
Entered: 37.5 km/h
